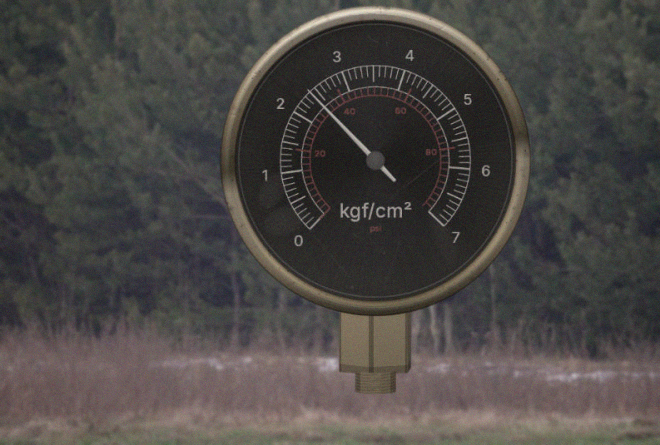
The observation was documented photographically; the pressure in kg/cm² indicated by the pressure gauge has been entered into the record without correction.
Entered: 2.4 kg/cm²
